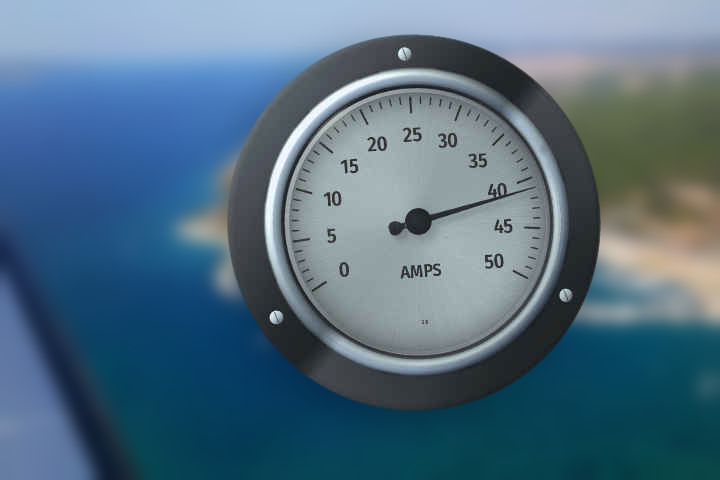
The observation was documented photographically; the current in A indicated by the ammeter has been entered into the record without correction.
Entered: 41 A
